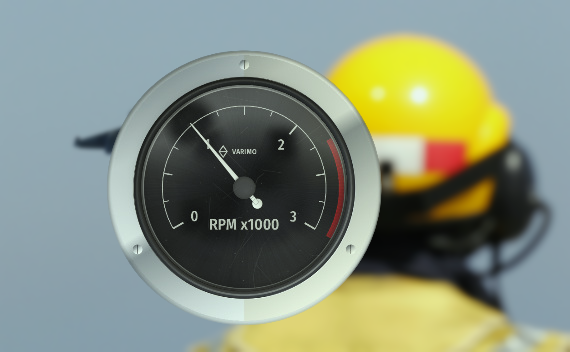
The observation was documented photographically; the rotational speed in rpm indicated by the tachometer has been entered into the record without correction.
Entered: 1000 rpm
